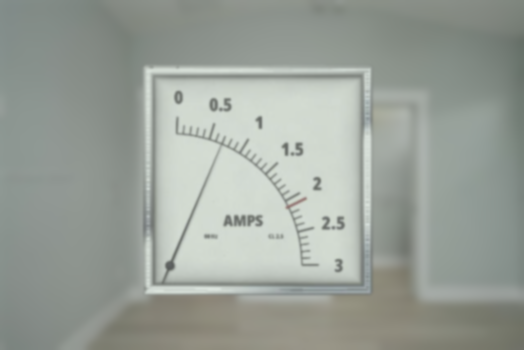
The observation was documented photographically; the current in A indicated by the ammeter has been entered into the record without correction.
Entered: 0.7 A
